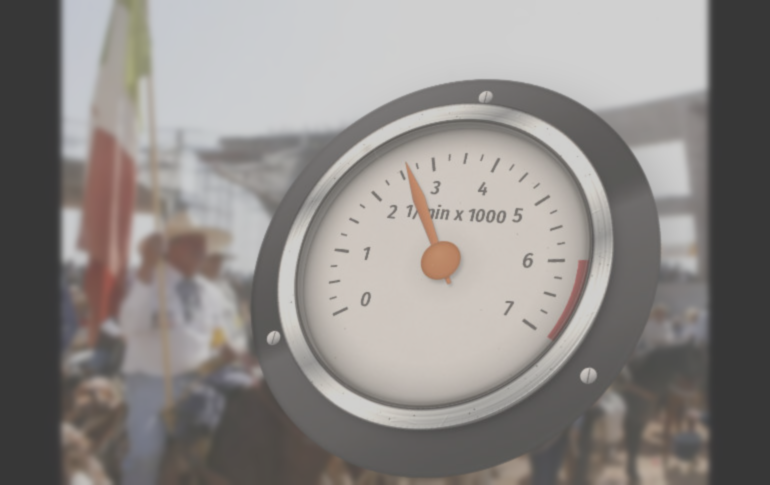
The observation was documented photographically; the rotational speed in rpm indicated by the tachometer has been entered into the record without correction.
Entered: 2625 rpm
